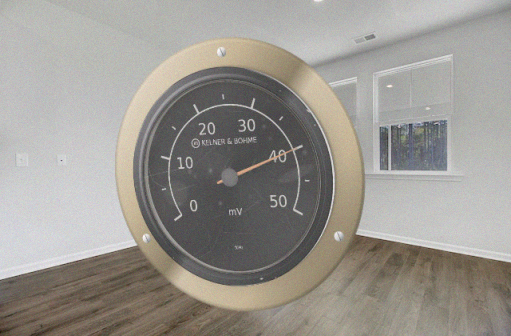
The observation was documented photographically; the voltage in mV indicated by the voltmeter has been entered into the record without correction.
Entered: 40 mV
